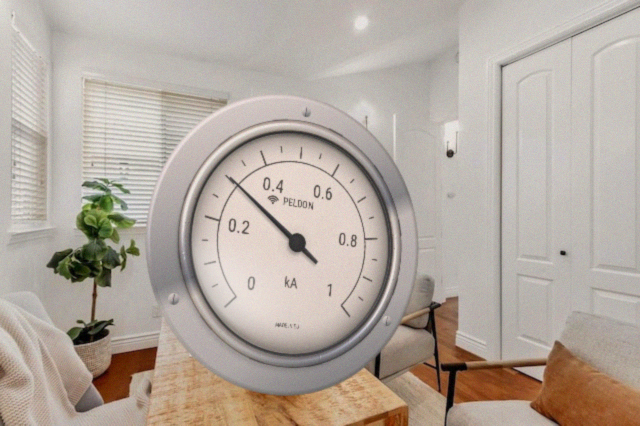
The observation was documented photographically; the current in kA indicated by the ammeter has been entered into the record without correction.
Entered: 0.3 kA
